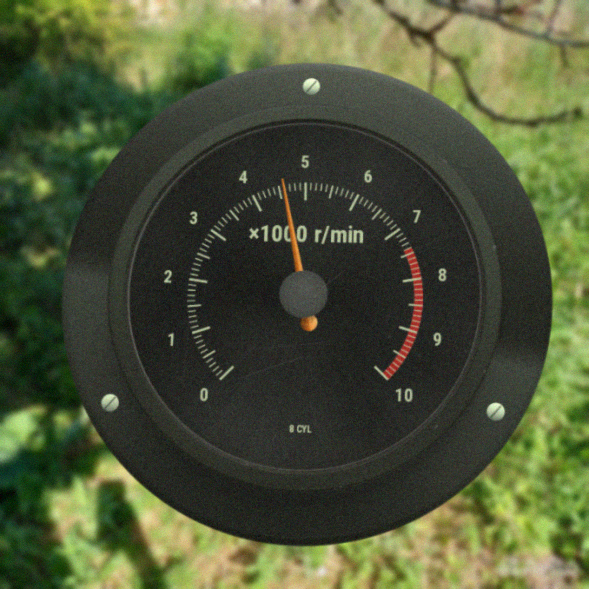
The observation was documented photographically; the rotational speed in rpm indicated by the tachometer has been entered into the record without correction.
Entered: 4600 rpm
